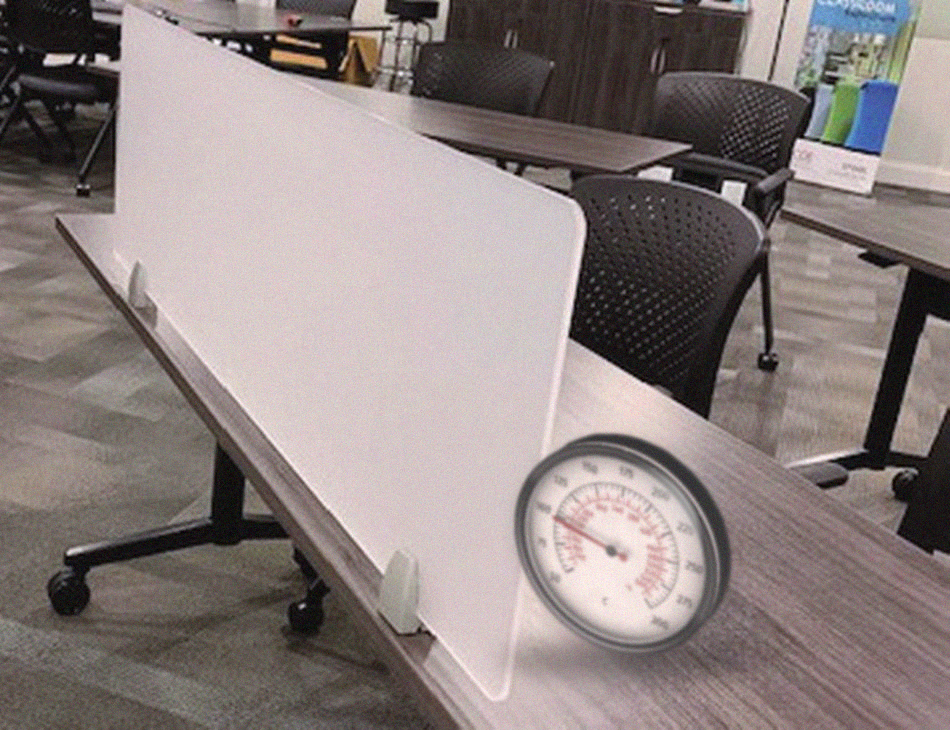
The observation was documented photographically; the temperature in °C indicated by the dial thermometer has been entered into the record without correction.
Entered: 100 °C
